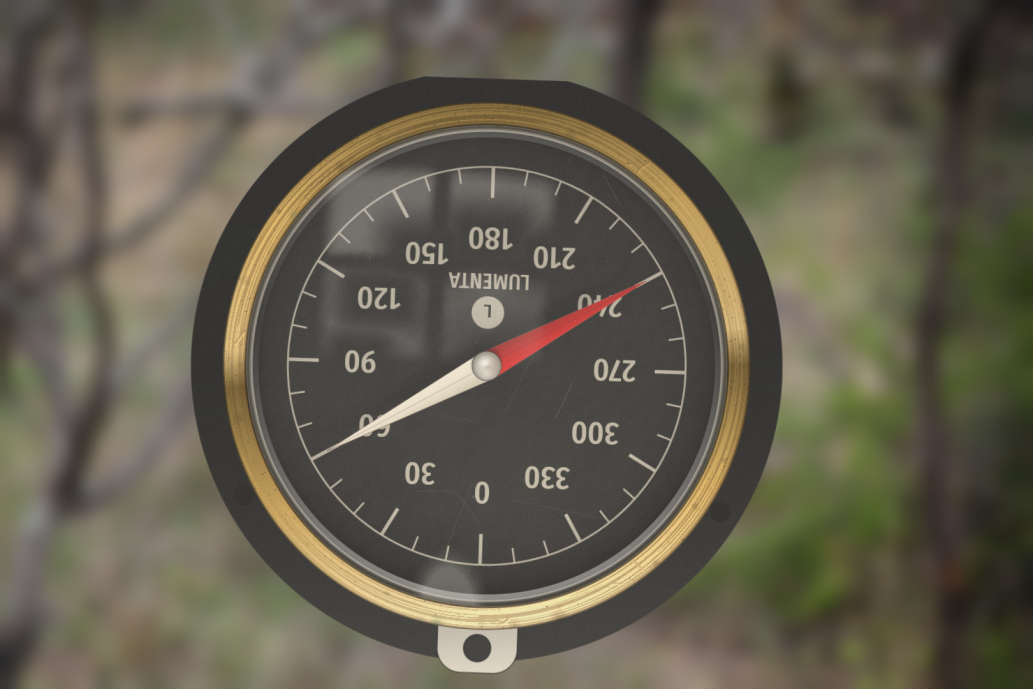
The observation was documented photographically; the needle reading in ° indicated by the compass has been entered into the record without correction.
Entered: 240 °
